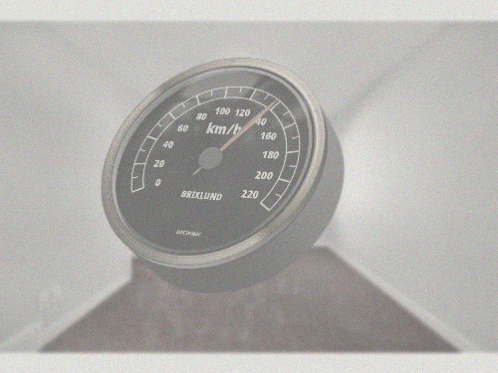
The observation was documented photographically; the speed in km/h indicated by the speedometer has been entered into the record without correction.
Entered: 140 km/h
